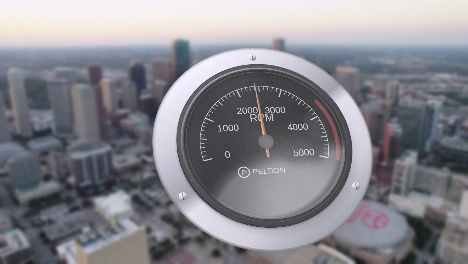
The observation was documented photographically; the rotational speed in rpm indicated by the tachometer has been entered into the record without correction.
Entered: 2400 rpm
